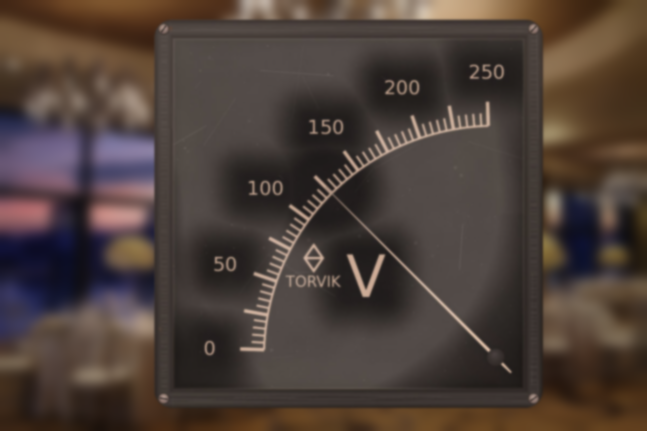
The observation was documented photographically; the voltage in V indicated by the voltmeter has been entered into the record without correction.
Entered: 125 V
